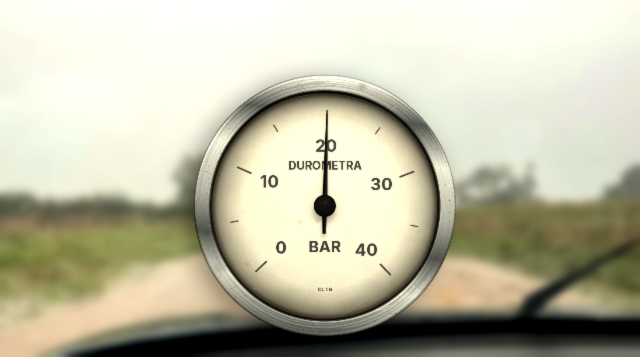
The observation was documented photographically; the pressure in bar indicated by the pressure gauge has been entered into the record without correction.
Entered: 20 bar
